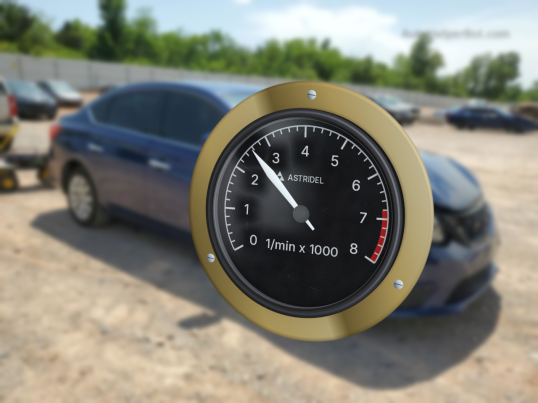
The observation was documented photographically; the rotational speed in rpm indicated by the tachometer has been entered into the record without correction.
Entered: 2600 rpm
